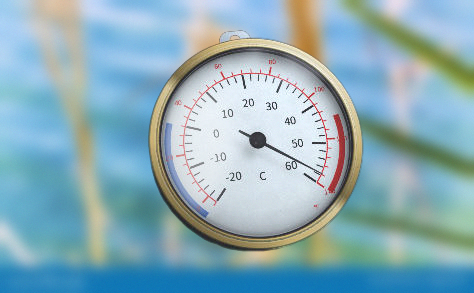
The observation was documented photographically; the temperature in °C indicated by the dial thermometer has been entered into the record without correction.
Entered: 58 °C
